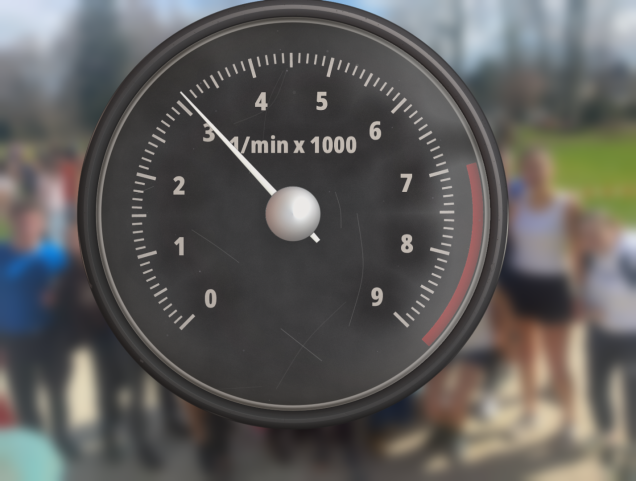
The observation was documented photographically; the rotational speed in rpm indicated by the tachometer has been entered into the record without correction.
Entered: 3100 rpm
